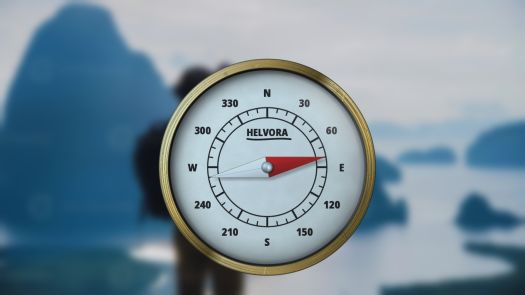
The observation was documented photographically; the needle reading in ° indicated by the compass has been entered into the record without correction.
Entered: 80 °
